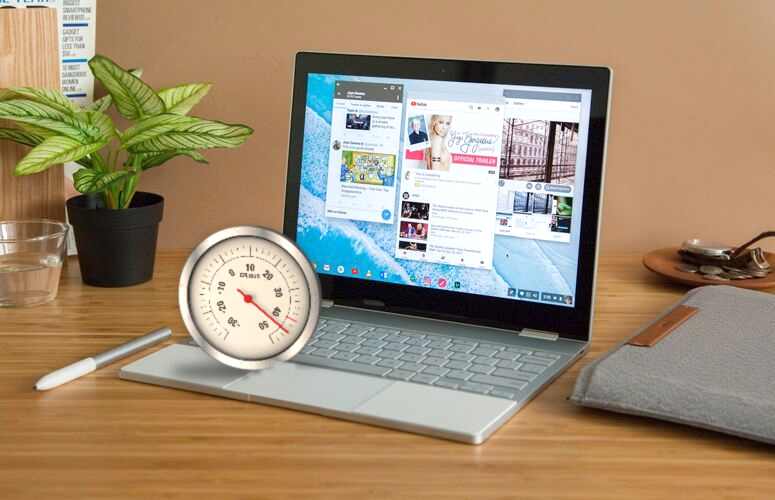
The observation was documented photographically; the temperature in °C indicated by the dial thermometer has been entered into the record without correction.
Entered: 44 °C
